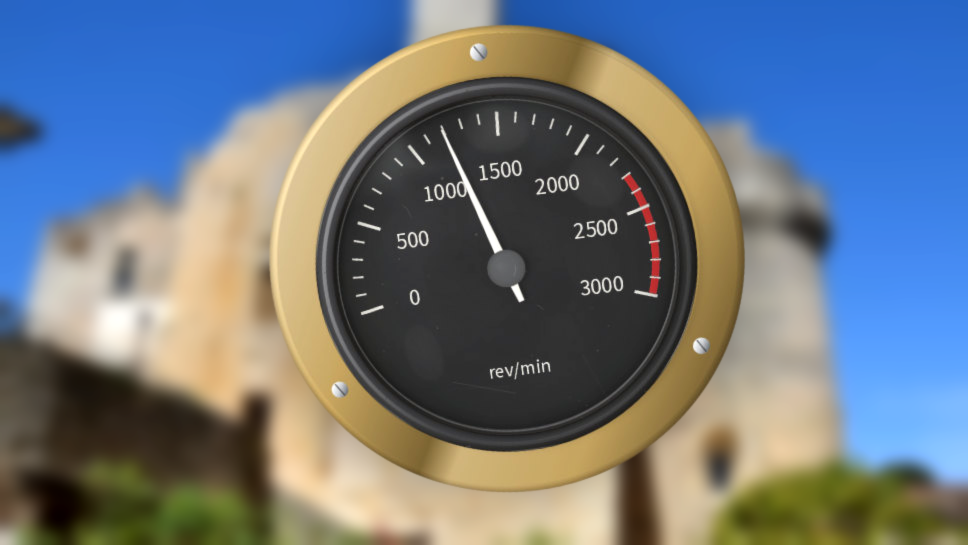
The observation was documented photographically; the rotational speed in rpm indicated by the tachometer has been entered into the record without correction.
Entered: 1200 rpm
